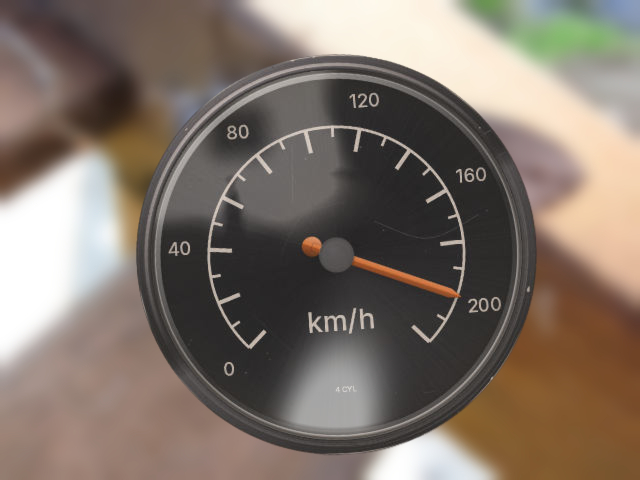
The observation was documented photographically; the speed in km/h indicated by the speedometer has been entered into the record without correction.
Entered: 200 km/h
